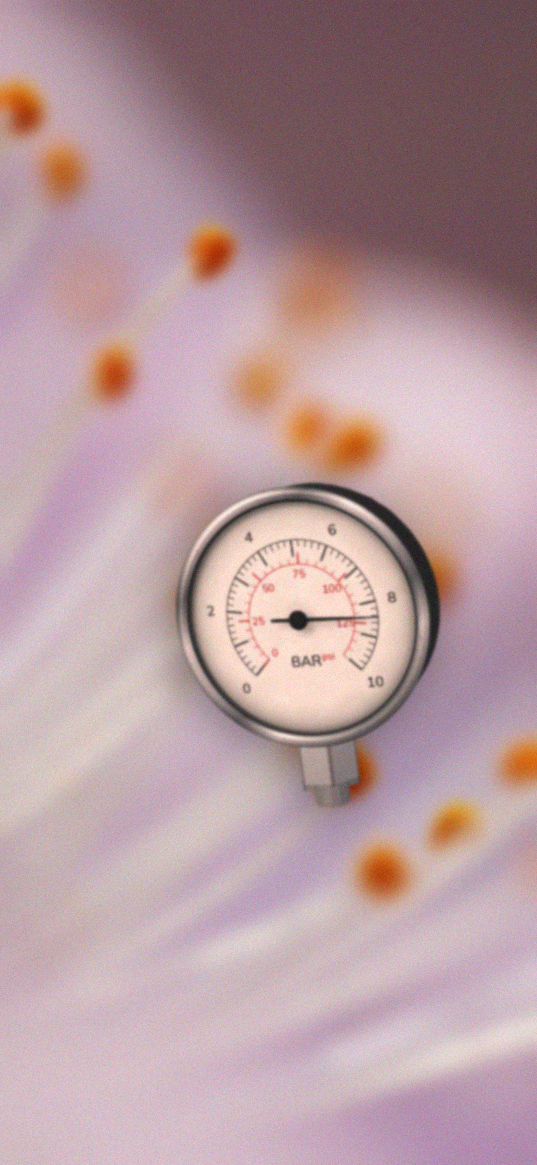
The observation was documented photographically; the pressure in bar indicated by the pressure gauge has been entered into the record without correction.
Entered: 8.4 bar
